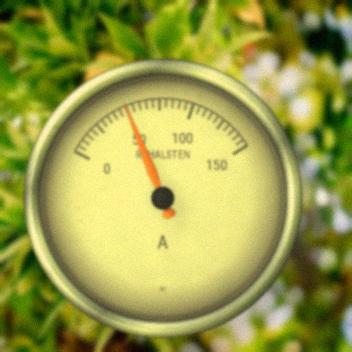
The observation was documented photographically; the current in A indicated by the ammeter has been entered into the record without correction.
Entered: 50 A
